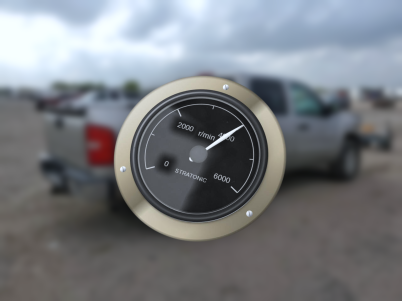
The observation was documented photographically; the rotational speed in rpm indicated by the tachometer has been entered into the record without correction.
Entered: 4000 rpm
